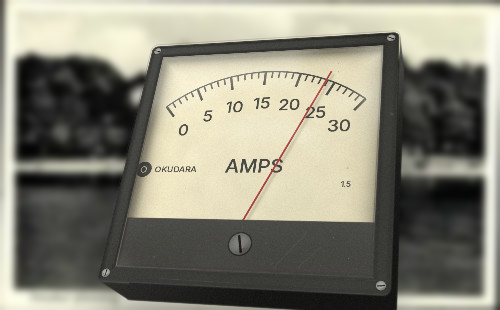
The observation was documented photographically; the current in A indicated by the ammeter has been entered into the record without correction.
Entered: 24 A
